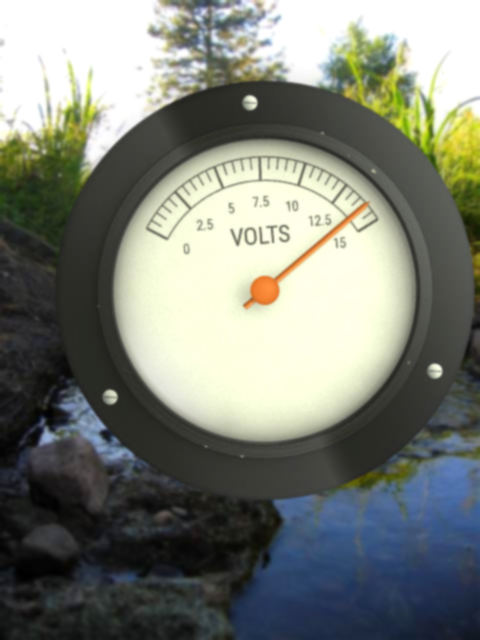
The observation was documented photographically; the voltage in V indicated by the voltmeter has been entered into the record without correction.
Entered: 14 V
